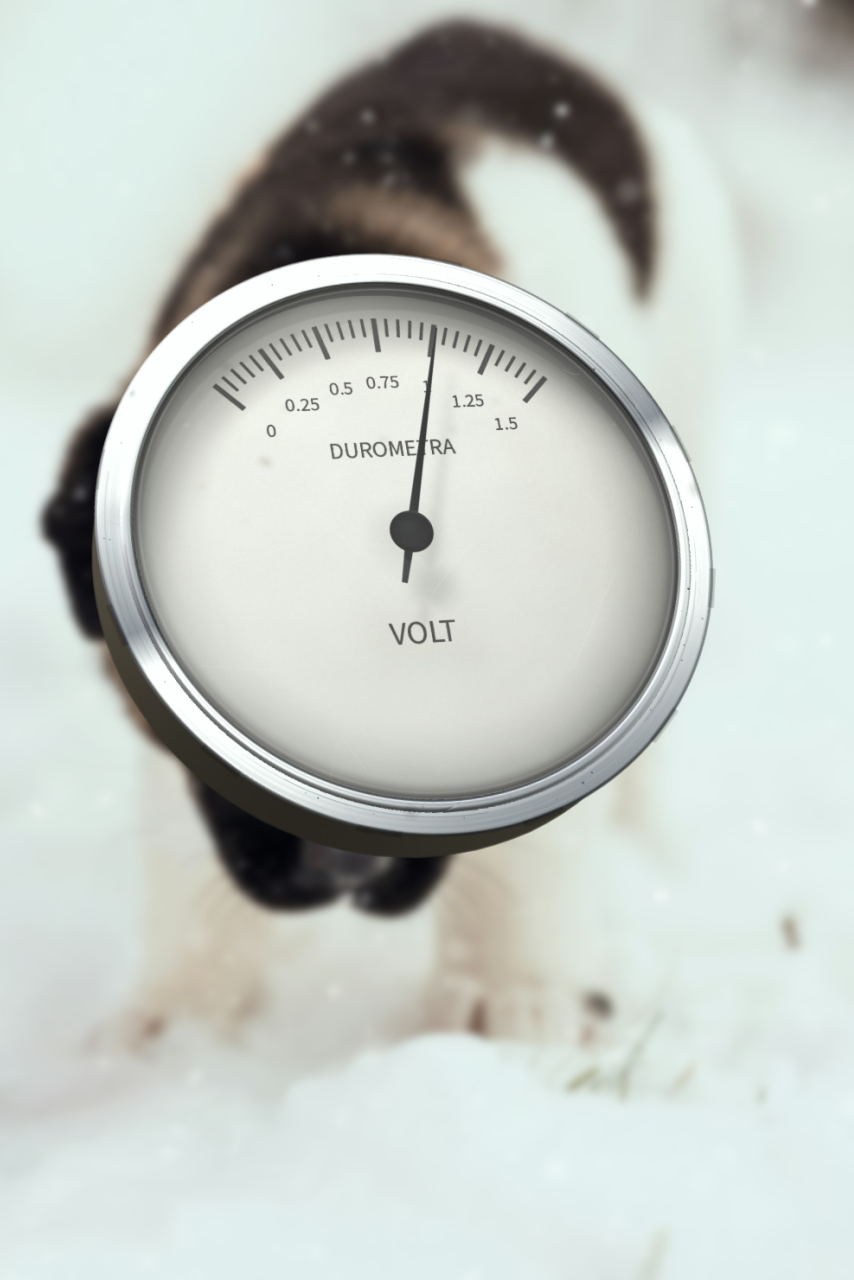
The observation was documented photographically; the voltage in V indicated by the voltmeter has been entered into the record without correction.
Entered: 1 V
